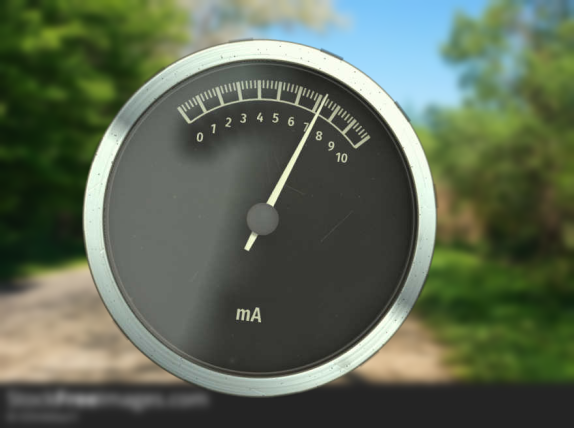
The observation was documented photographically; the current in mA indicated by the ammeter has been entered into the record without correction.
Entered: 7.2 mA
